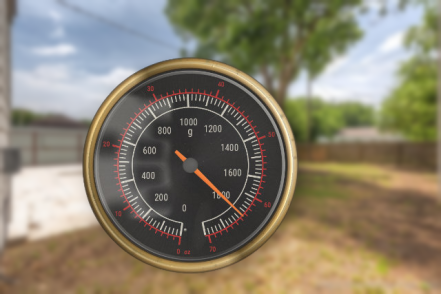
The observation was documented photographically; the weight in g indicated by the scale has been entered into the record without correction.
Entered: 1800 g
